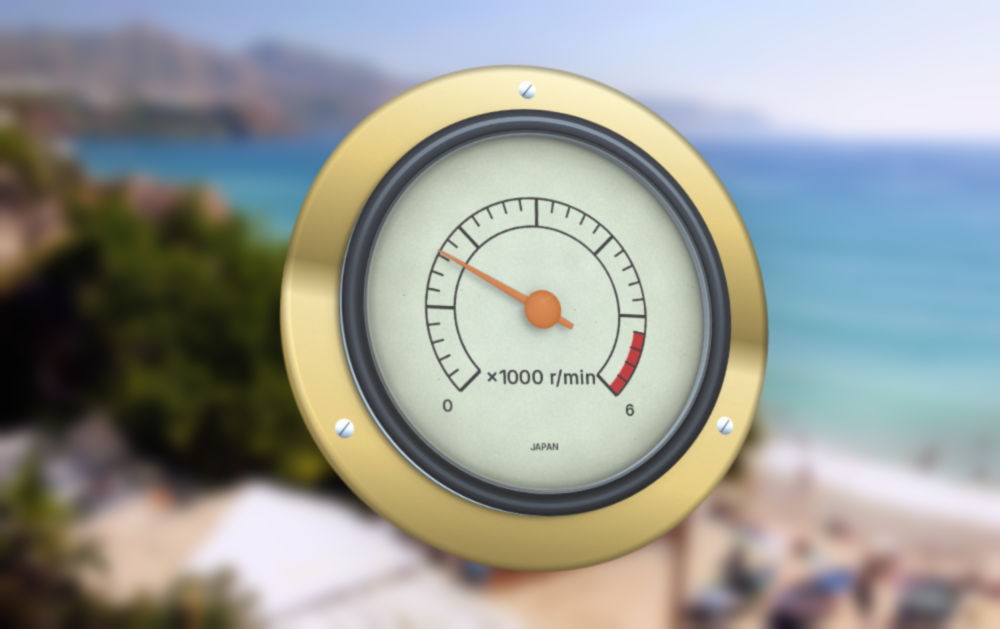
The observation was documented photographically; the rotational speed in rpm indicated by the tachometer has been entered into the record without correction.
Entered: 1600 rpm
